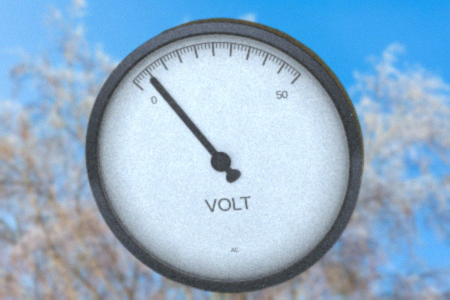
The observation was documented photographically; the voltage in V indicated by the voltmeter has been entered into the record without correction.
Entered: 5 V
